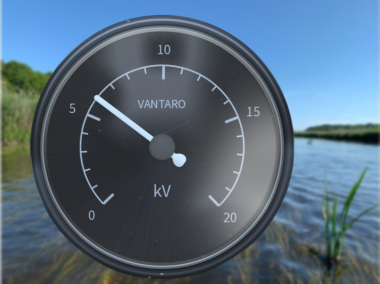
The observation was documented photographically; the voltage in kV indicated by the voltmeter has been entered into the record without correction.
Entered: 6 kV
